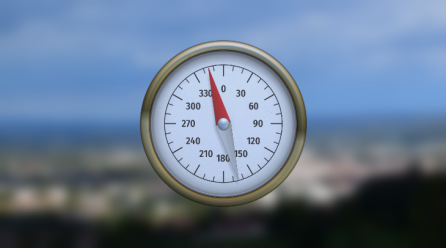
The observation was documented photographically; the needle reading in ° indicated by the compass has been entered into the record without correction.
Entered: 345 °
